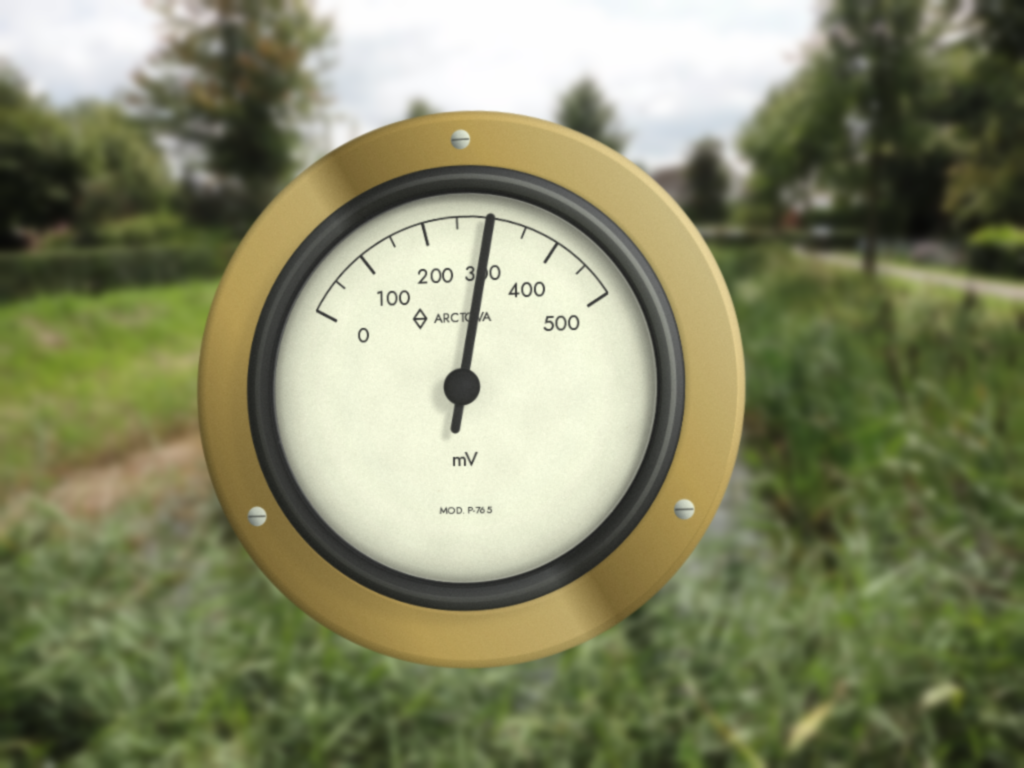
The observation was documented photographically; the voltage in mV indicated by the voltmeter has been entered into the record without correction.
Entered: 300 mV
